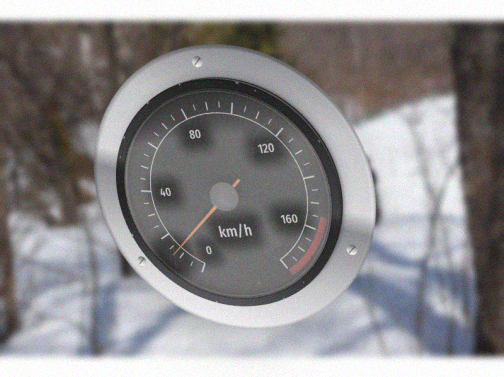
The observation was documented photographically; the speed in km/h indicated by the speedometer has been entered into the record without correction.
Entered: 12.5 km/h
